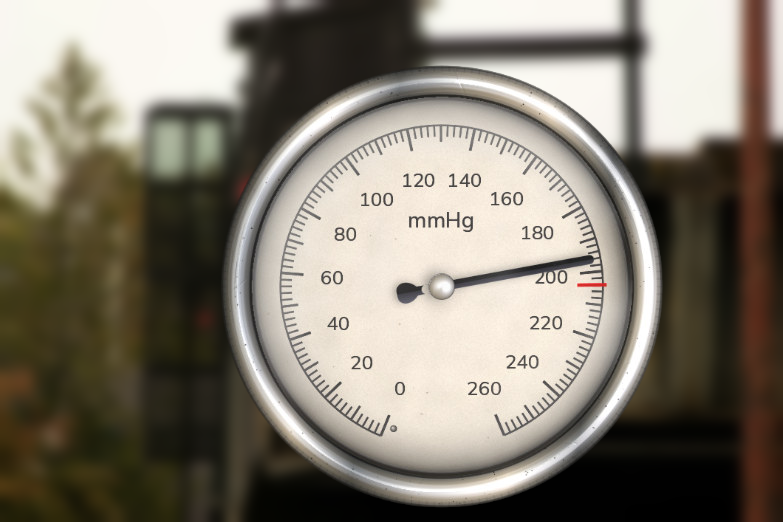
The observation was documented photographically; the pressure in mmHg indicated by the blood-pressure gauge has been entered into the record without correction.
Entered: 196 mmHg
